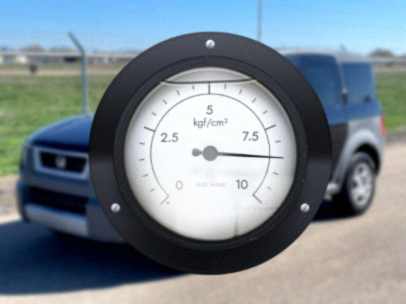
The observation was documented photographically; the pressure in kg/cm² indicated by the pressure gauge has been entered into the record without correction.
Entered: 8.5 kg/cm²
